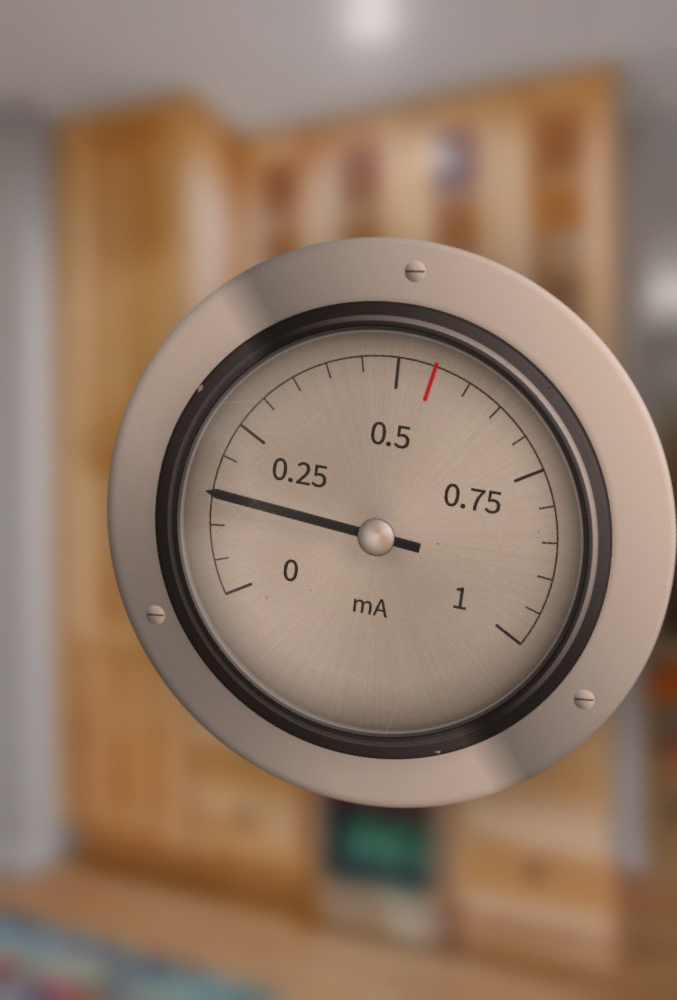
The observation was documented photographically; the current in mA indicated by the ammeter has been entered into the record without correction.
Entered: 0.15 mA
